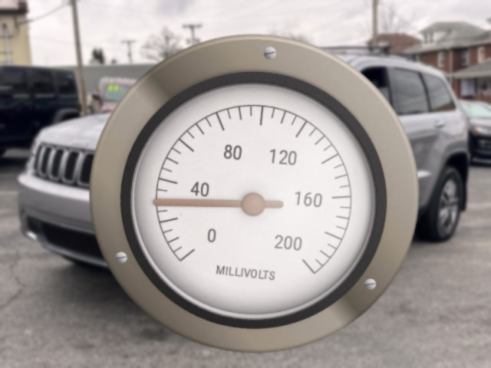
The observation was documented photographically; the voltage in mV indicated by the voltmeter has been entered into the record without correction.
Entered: 30 mV
